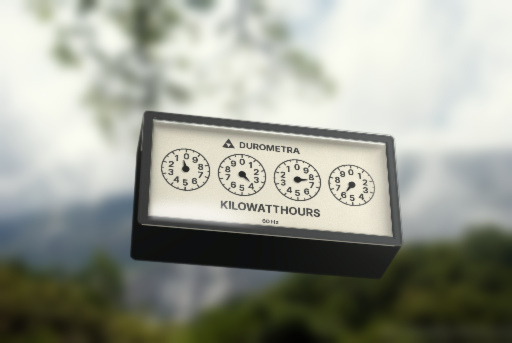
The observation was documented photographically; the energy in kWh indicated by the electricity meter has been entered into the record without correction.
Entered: 376 kWh
